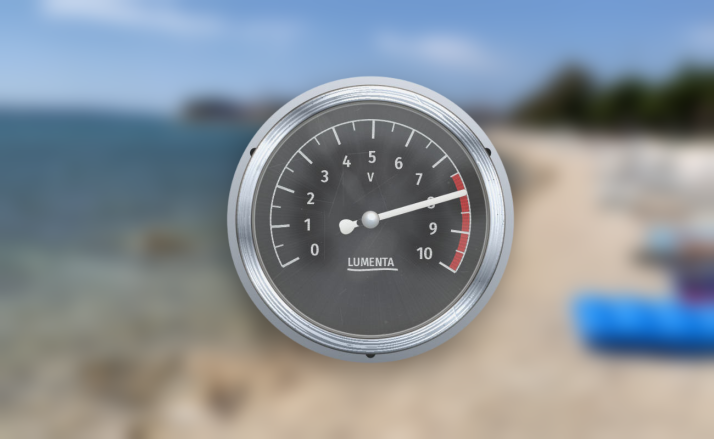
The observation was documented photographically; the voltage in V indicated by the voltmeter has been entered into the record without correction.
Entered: 8 V
